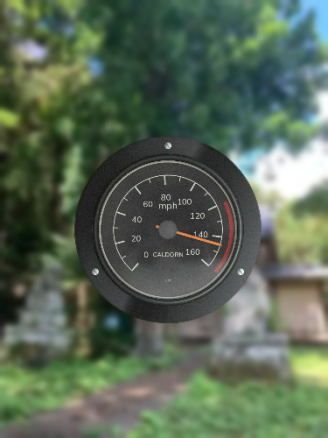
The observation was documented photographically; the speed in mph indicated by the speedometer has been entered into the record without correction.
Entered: 145 mph
